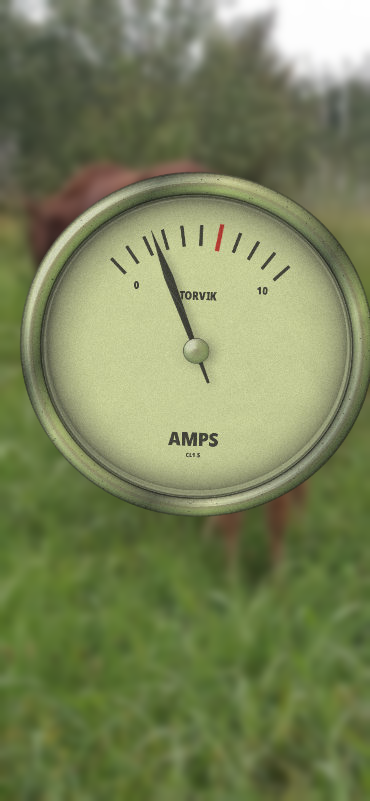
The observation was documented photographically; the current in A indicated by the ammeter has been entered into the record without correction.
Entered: 2.5 A
